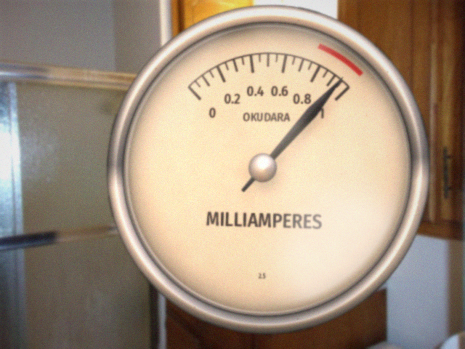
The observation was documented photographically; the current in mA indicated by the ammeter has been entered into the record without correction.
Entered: 0.95 mA
